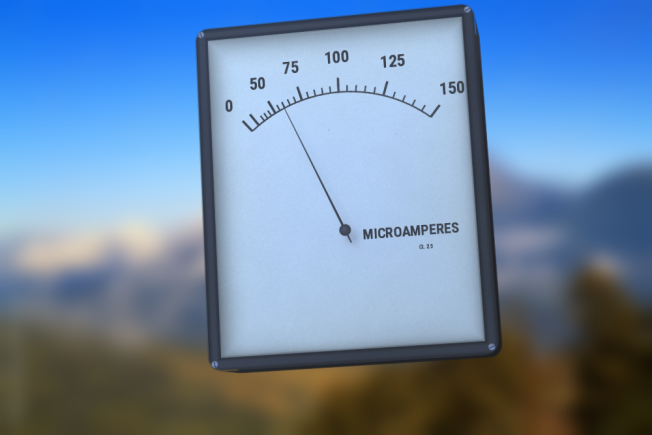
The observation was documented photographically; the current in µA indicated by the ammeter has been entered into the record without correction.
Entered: 60 µA
